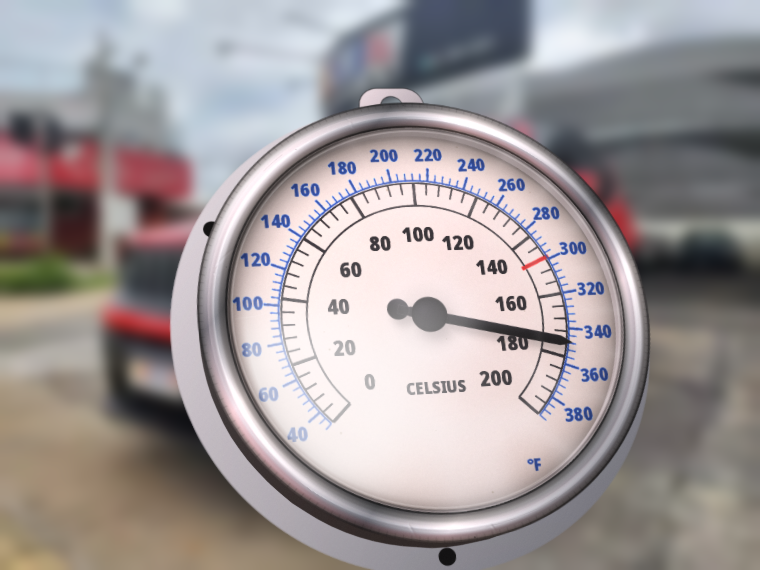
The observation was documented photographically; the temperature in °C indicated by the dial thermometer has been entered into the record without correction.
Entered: 176 °C
